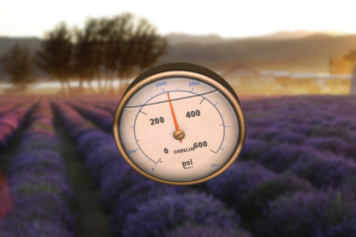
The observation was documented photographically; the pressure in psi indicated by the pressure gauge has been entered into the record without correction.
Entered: 300 psi
